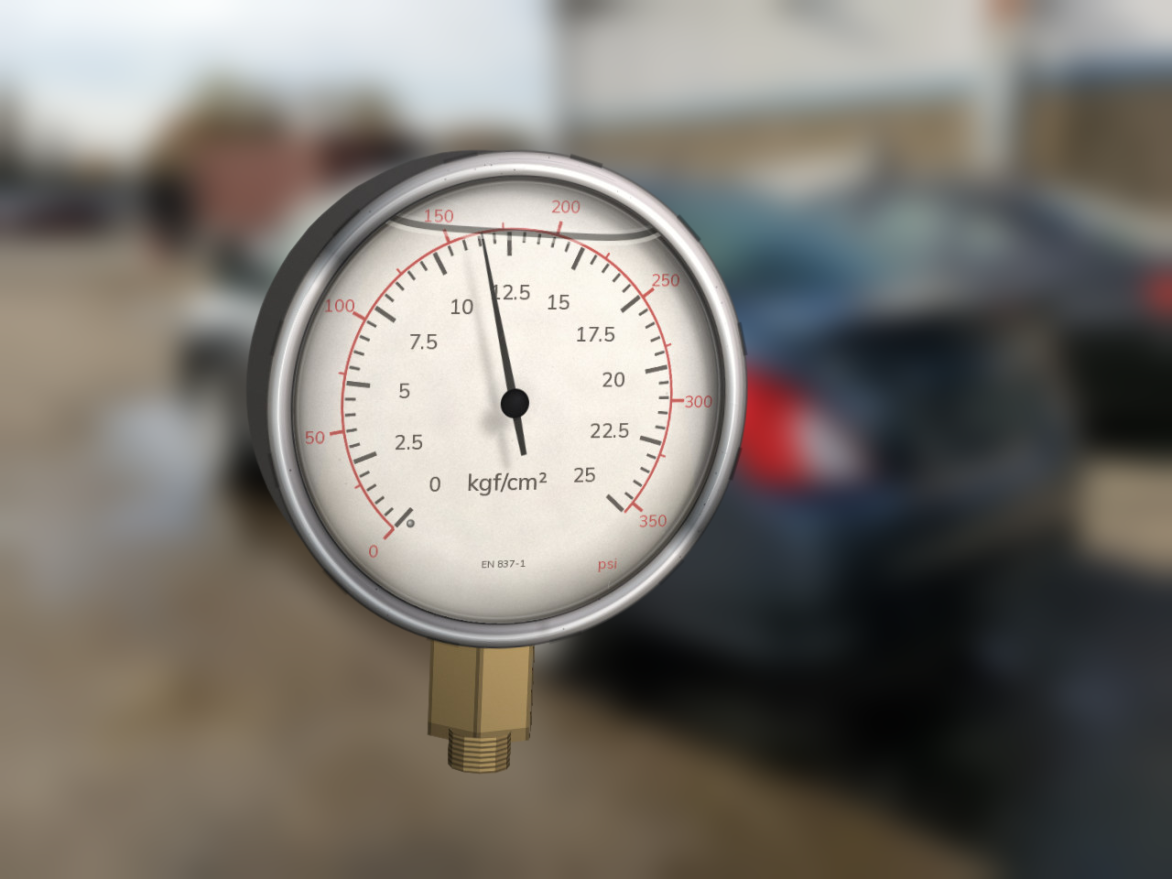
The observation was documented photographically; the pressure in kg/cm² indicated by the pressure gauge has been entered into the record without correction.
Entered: 11.5 kg/cm²
